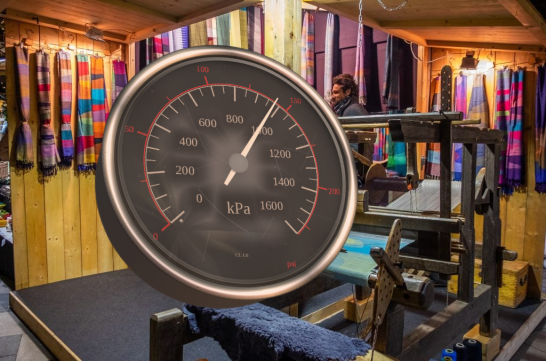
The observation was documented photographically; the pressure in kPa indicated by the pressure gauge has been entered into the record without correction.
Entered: 975 kPa
